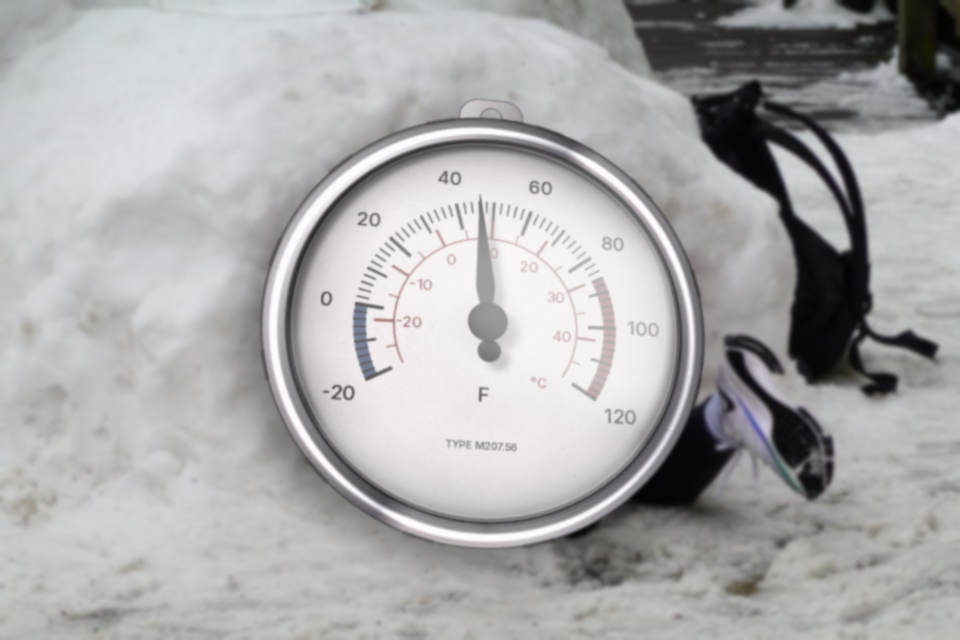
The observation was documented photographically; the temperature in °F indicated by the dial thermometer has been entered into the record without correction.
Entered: 46 °F
